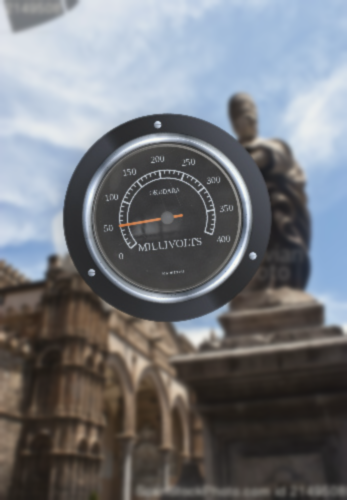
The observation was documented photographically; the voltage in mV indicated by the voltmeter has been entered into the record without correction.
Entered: 50 mV
